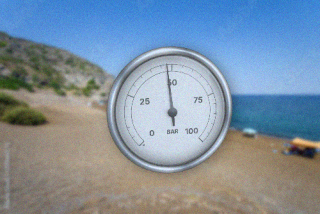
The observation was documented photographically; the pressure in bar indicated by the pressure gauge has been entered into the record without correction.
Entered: 47.5 bar
